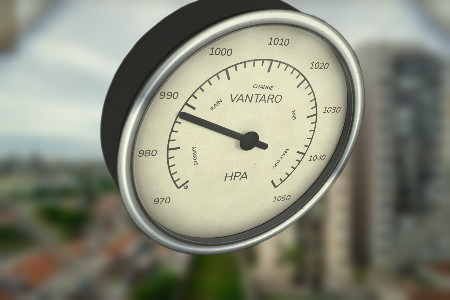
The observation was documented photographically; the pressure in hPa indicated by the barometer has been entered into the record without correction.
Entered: 988 hPa
